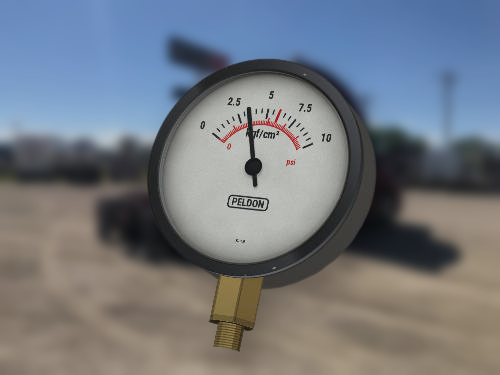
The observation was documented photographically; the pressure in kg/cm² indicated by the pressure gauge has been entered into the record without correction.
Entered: 3.5 kg/cm²
